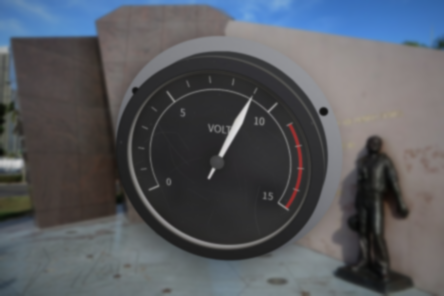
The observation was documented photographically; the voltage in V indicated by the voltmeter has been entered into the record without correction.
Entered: 9 V
